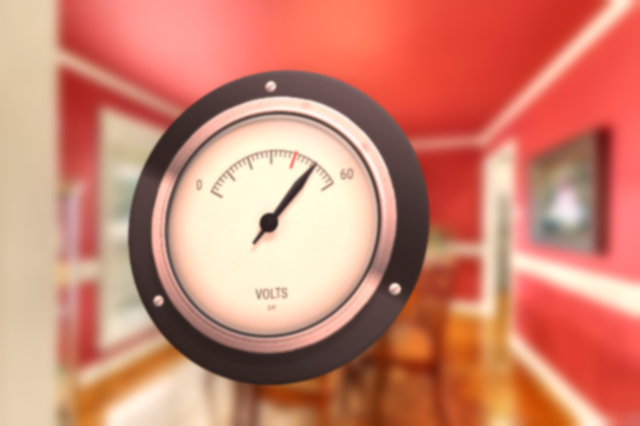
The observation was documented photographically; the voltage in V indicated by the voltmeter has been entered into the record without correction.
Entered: 50 V
